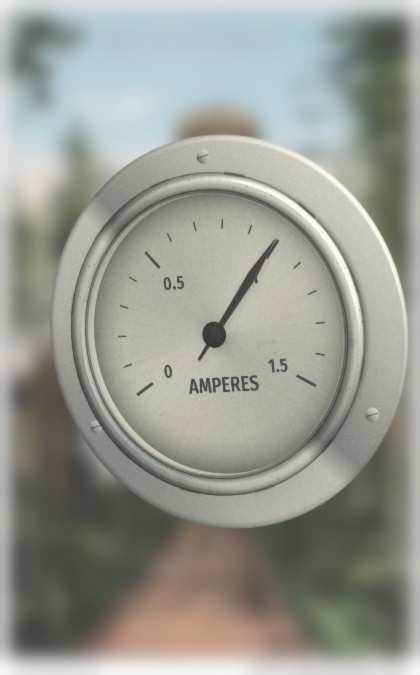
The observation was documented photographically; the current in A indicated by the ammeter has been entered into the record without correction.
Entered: 1 A
